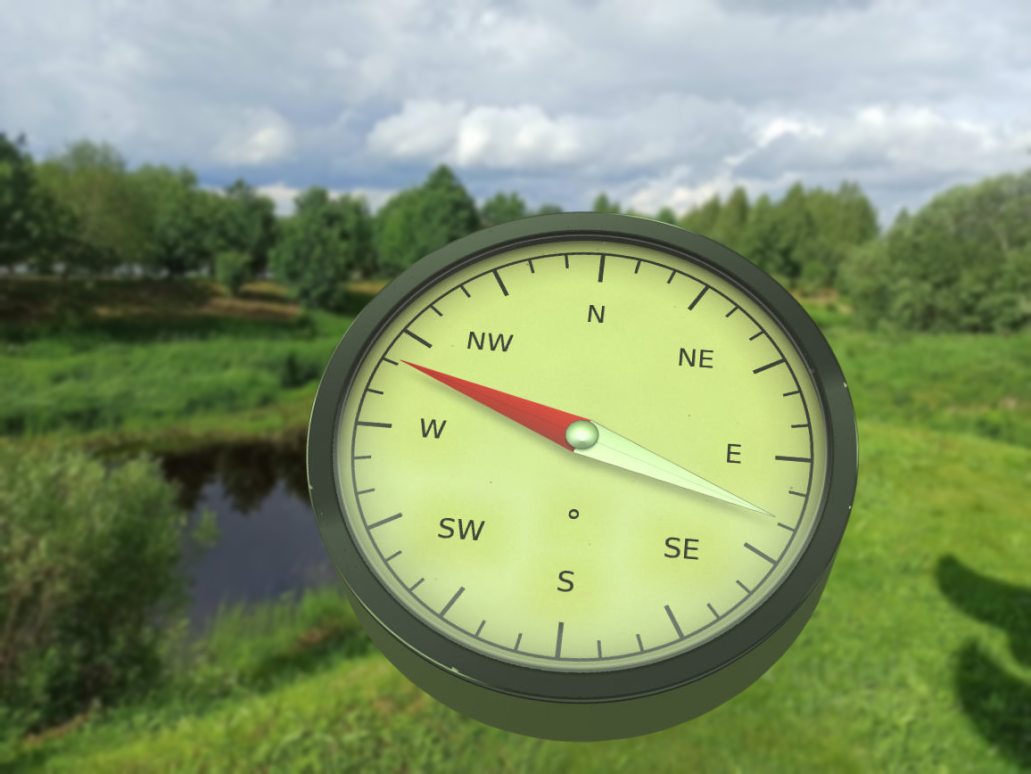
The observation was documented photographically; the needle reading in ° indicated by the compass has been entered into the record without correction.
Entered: 290 °
